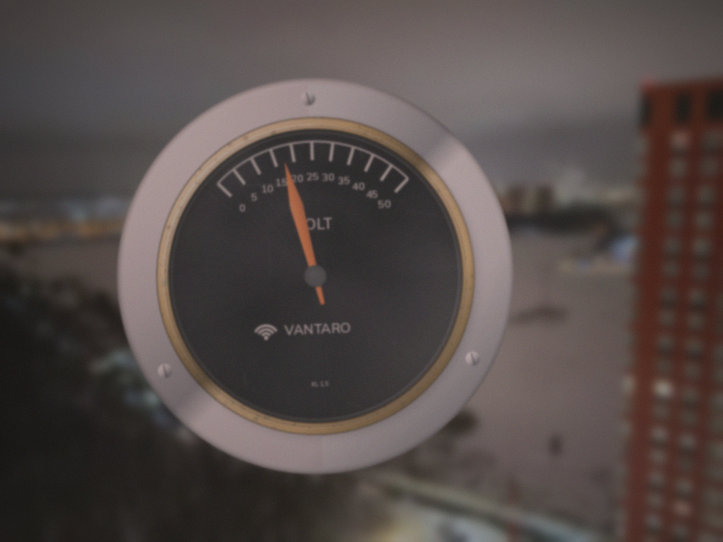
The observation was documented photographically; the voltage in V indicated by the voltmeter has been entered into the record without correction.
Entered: 17.5 V
